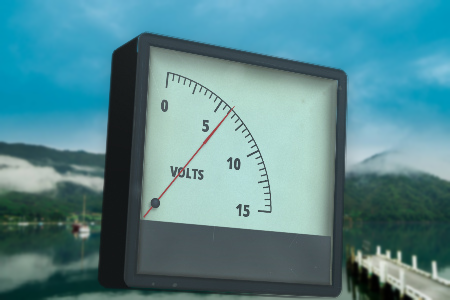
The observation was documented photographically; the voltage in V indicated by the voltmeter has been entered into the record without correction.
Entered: 6 V
